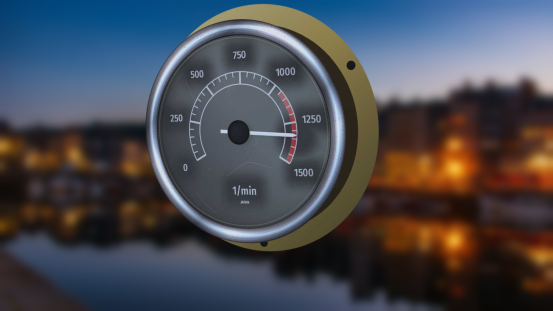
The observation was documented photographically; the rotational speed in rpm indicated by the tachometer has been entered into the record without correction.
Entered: 1325 rpm
